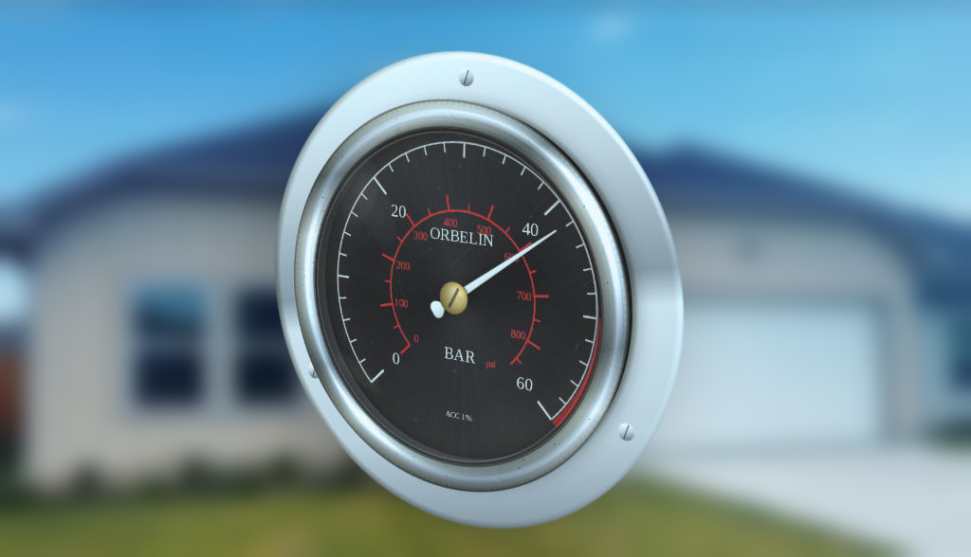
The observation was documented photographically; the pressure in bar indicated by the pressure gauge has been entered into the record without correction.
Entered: 42 bar
